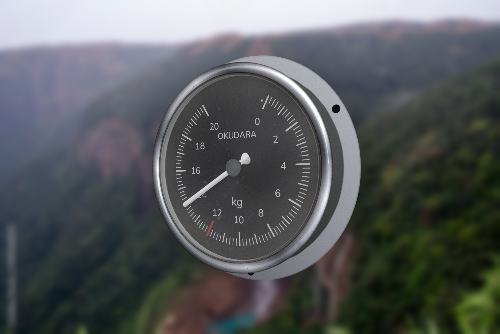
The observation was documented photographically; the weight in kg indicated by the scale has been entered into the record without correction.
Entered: 14 kg
